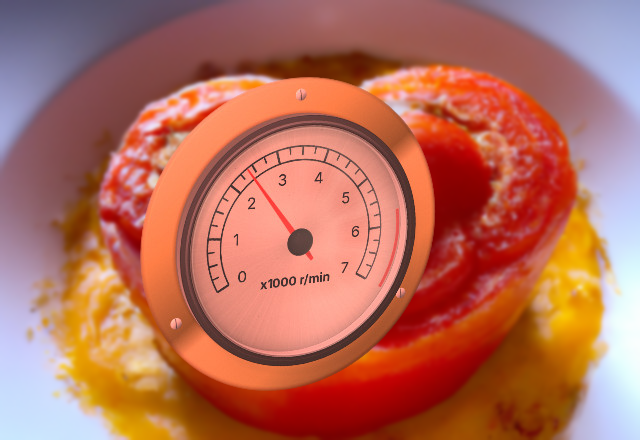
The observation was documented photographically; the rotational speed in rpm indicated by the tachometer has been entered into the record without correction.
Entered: 2375 rpm
